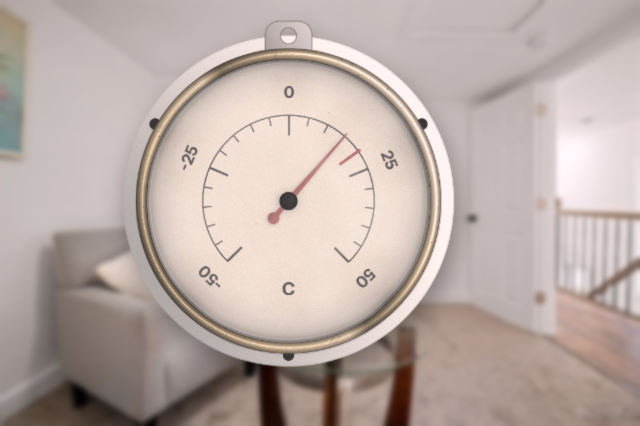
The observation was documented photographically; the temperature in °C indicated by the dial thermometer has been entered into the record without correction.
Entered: 15 °C
